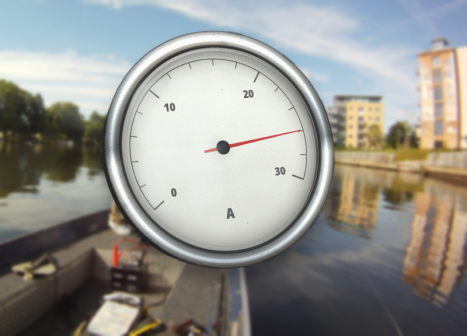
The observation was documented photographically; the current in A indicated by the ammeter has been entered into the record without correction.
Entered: 26 A
